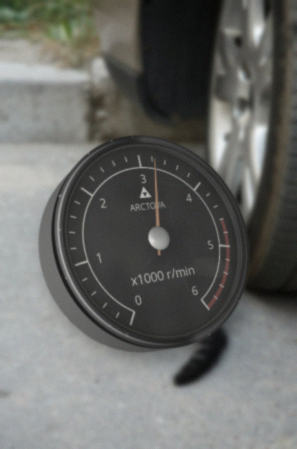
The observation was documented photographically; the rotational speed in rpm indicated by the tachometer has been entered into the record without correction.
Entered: 3200 rpm
